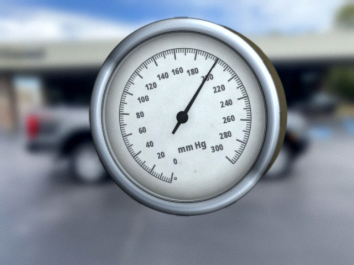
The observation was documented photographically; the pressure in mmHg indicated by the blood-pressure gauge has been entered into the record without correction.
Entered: 200 mmHg
